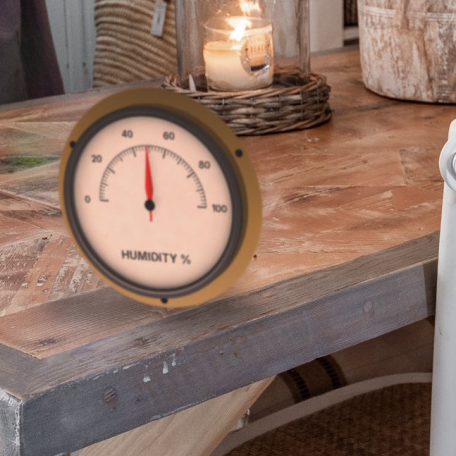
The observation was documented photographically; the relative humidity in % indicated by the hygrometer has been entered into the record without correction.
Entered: 50 %
